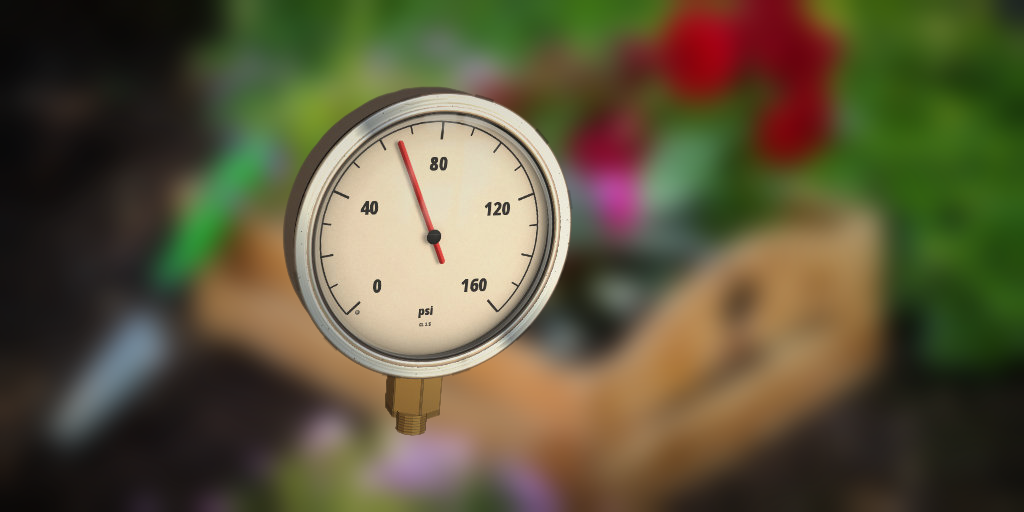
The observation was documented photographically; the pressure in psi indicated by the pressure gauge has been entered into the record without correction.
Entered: 65 psi
